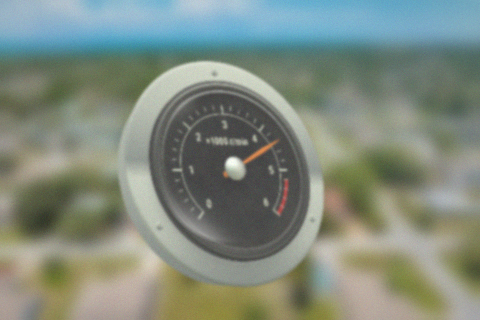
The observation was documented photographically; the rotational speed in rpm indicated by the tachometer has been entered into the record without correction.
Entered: 4400 rpm
